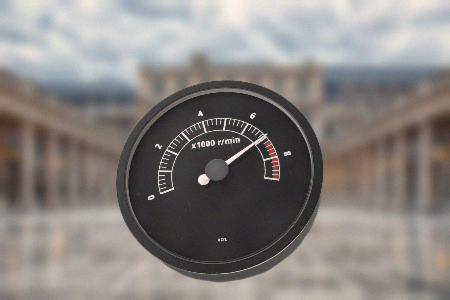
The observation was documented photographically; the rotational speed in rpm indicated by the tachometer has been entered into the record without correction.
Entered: 7000 rpm
